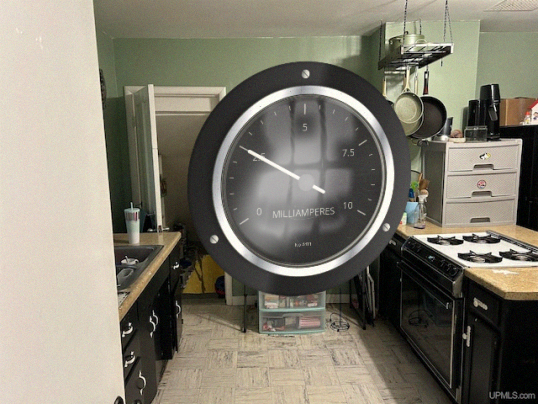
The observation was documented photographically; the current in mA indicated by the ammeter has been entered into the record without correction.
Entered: 2.5 mA
